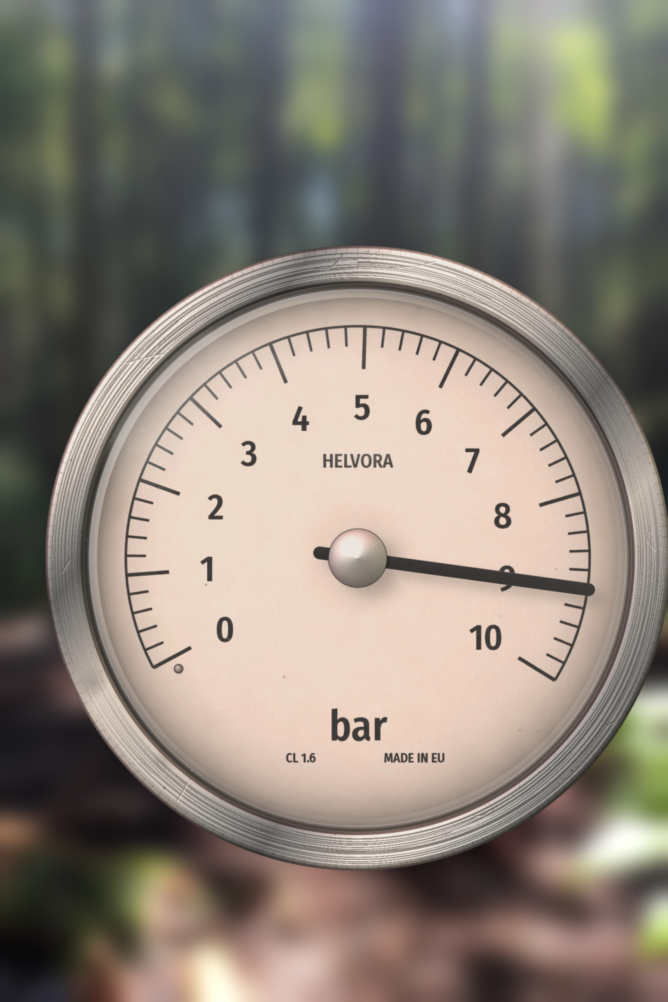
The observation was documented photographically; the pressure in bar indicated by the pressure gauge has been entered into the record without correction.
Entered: 9 bar
